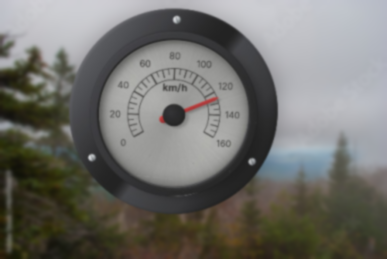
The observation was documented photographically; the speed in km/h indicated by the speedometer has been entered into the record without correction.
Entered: 125 km/h
